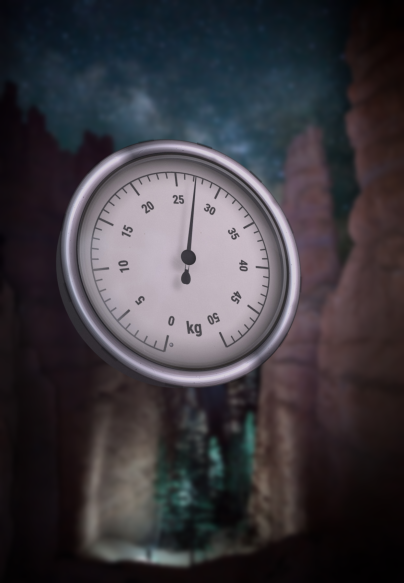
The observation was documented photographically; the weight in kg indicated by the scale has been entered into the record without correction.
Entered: 27 kg
